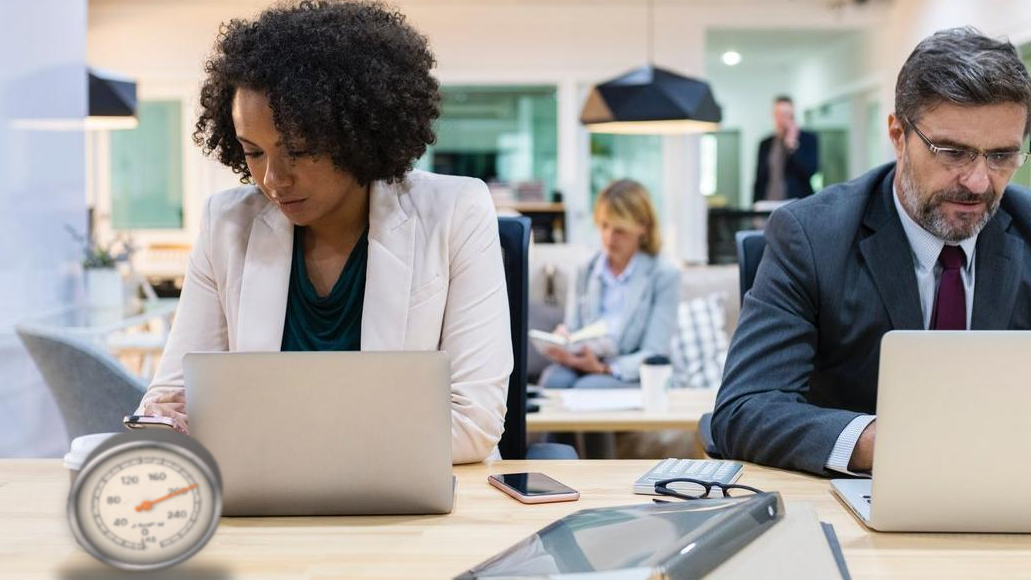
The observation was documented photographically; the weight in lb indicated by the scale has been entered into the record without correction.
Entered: 200 lb
